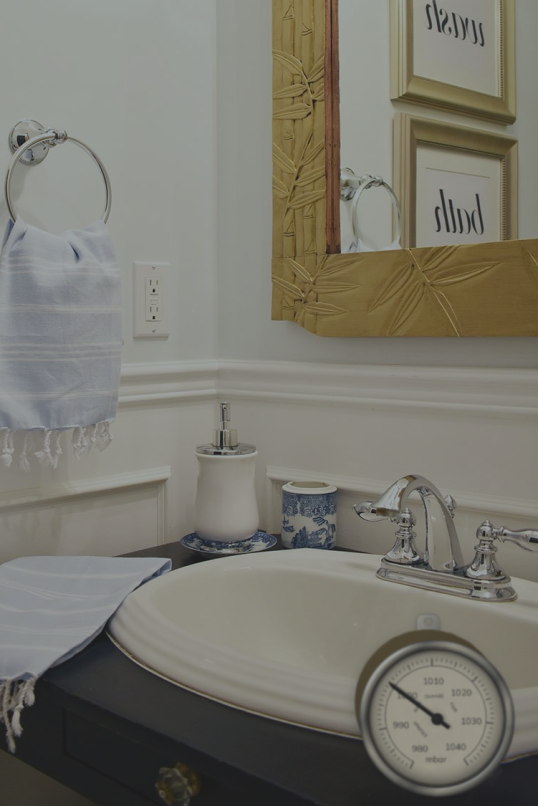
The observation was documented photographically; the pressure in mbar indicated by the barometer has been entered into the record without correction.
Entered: 1000 mbar
